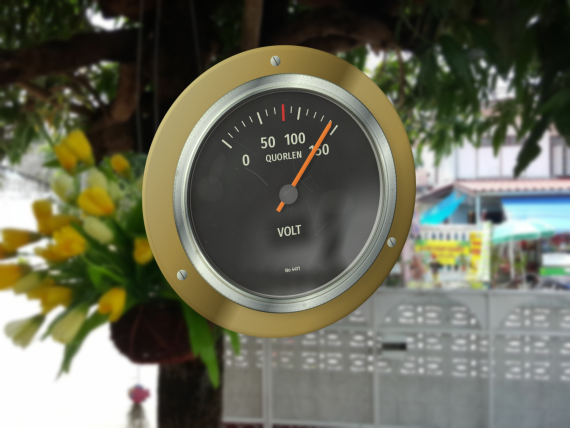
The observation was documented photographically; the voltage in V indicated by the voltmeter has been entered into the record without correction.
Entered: 140 V
